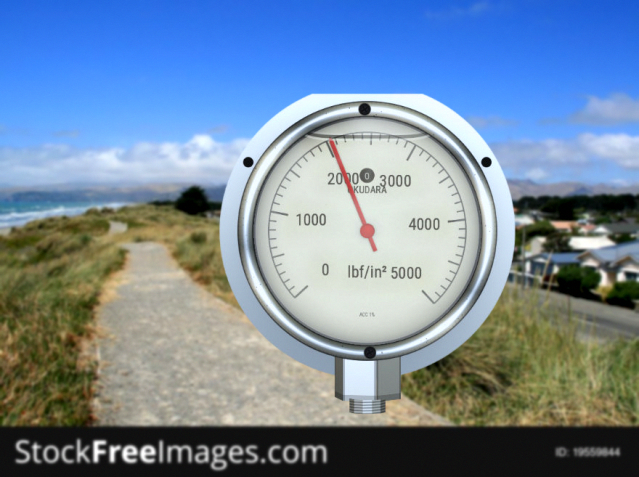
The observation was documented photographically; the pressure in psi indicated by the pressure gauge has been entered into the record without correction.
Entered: 2050 psi
